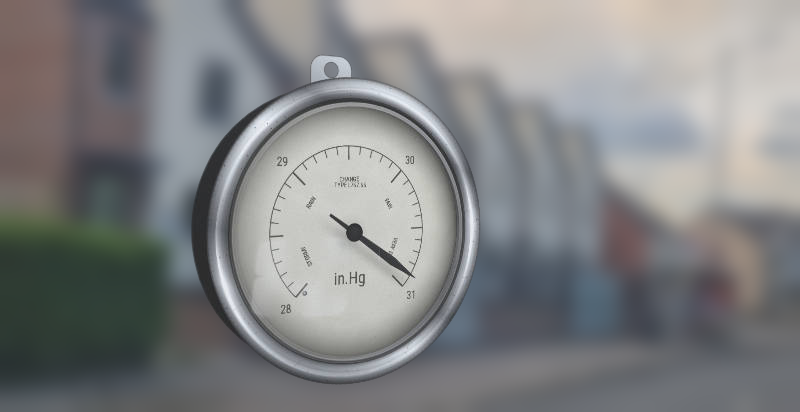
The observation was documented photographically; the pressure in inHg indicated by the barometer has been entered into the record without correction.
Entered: 30.9 inHg
